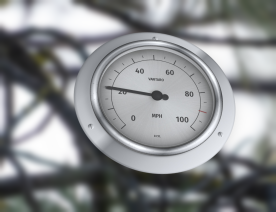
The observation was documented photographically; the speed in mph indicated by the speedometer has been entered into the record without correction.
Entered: 20 mph
